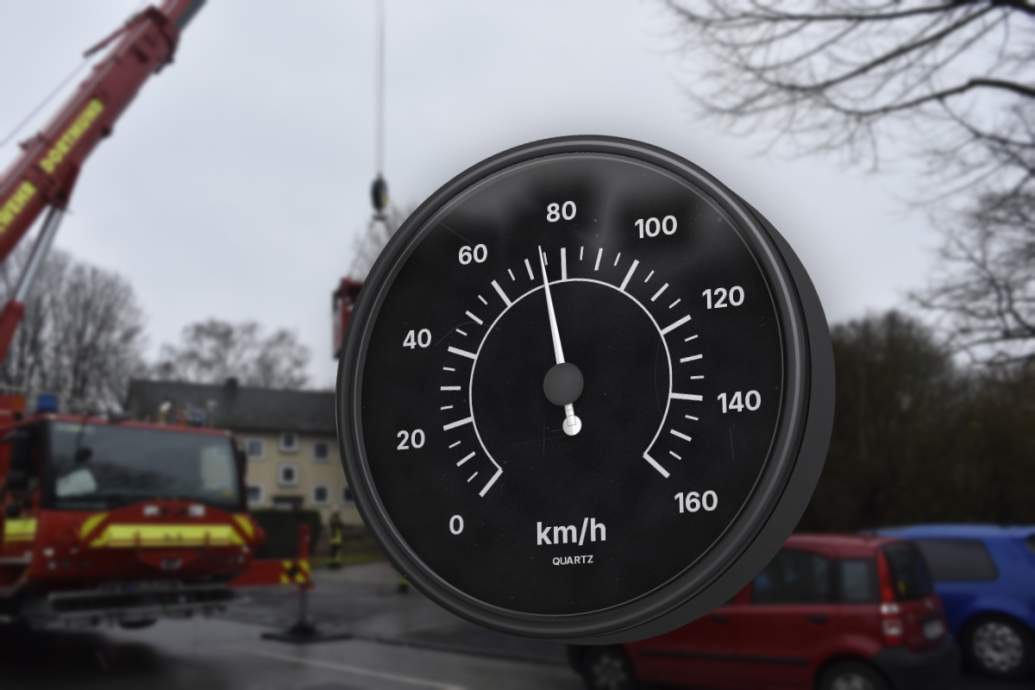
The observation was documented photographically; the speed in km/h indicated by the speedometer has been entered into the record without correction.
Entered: 75 km/h
